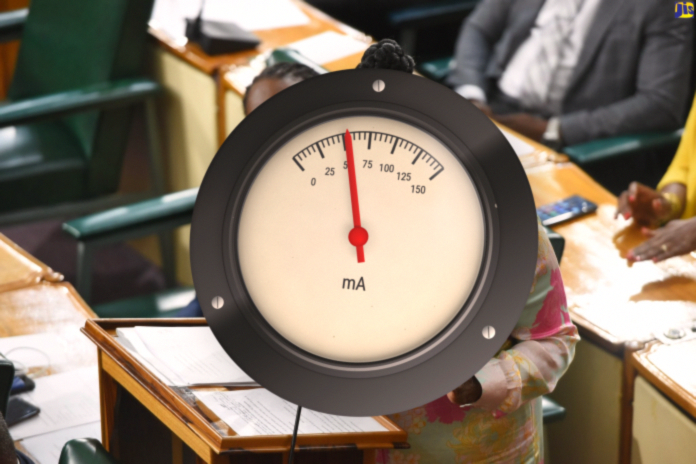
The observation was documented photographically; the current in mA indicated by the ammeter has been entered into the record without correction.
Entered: 55 mA
